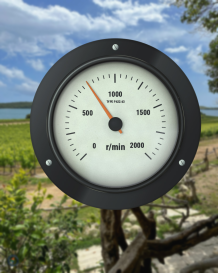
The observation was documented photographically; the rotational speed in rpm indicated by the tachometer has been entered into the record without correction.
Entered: 750 rpm
